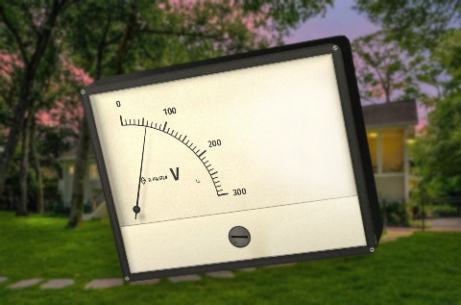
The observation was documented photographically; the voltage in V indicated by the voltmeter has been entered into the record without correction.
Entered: 60 V
